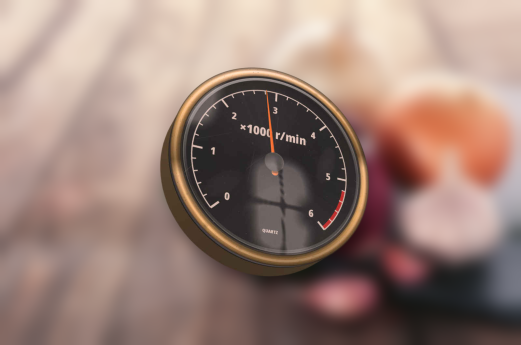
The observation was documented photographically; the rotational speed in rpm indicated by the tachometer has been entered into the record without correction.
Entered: 2800 rpm
